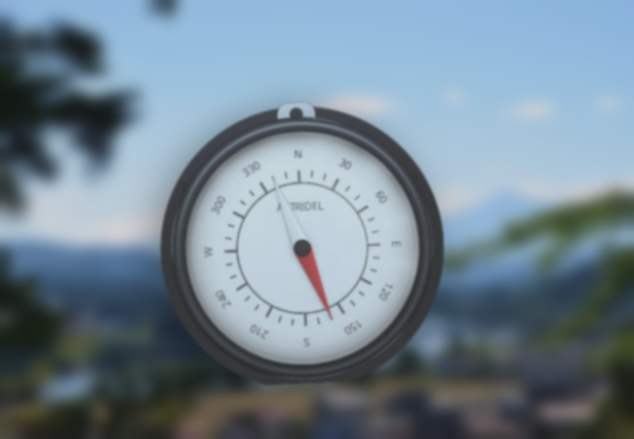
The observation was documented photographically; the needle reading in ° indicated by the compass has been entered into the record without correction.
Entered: 160 °
